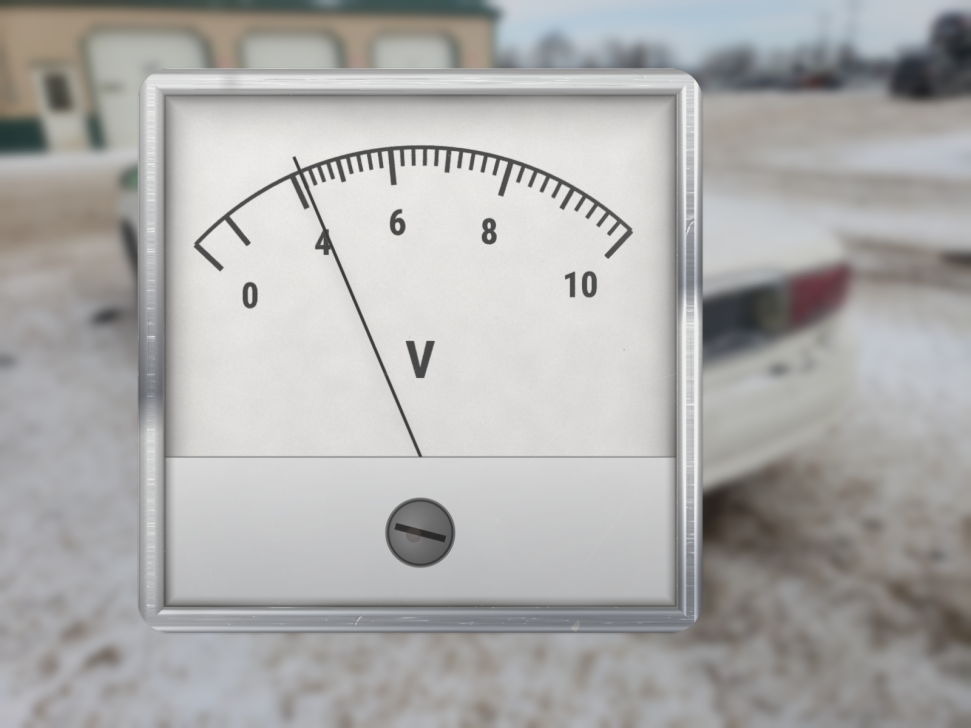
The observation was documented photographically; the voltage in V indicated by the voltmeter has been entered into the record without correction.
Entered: 4.2 V
